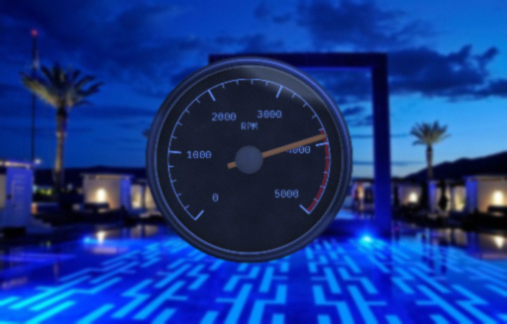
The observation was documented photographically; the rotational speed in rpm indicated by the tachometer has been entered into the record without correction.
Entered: 3900 rpm
